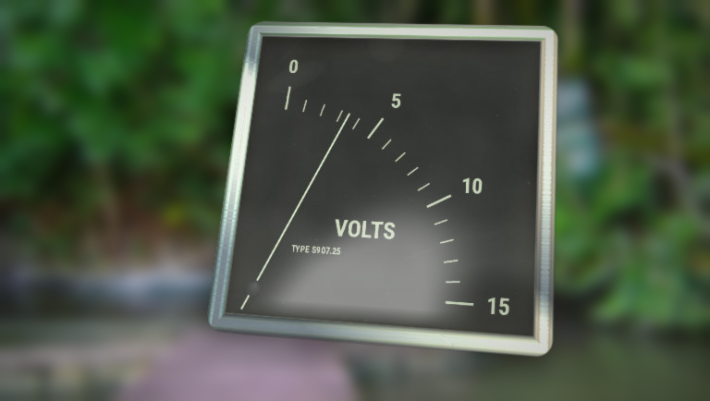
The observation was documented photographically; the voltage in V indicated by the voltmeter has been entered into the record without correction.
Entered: 3.5 V
